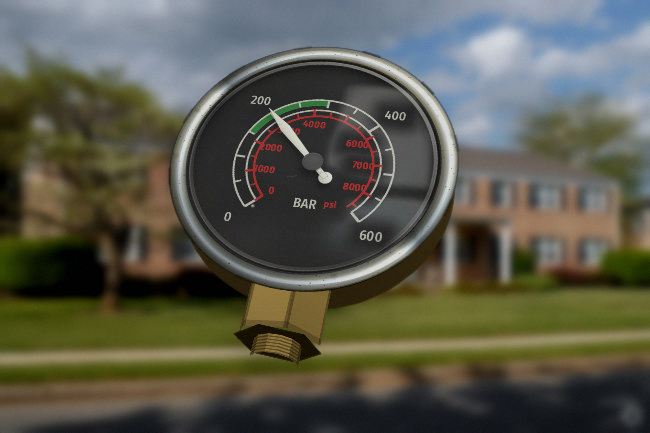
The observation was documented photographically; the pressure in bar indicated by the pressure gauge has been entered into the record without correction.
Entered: 200 bar
